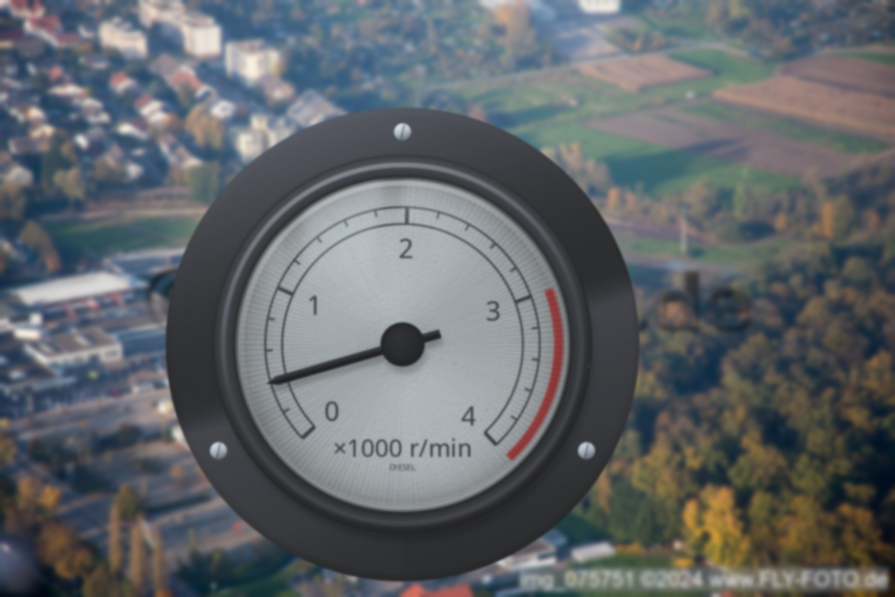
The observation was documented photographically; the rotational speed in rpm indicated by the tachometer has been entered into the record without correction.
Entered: 400 rpm
